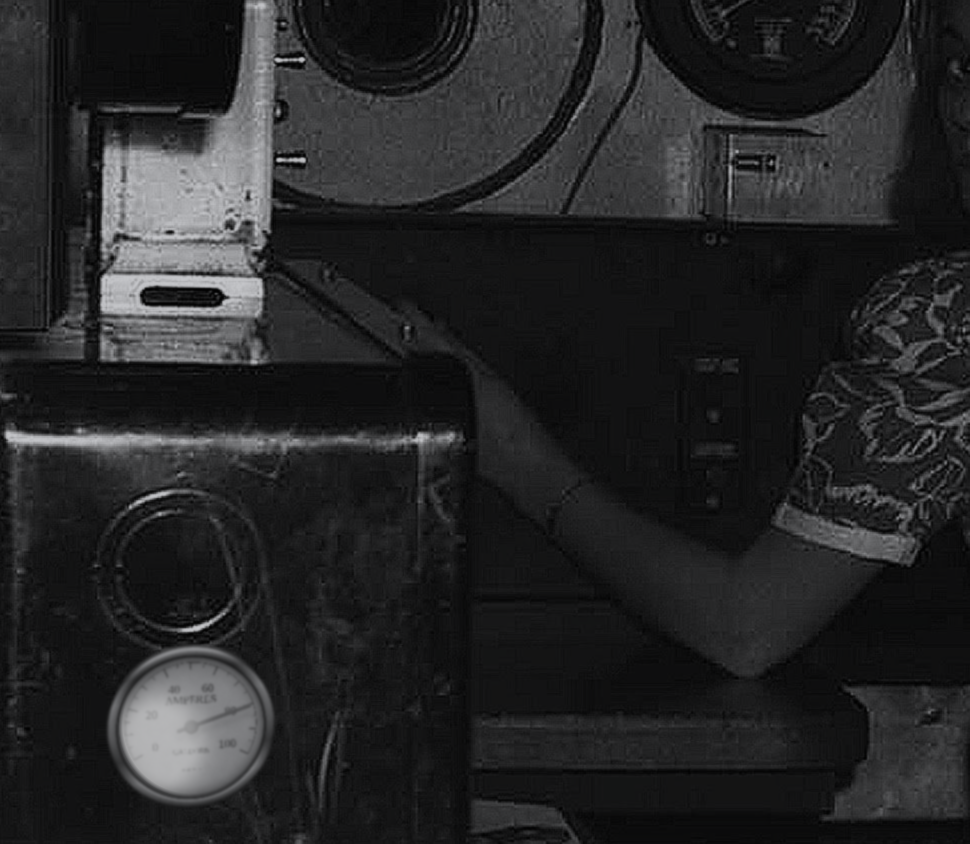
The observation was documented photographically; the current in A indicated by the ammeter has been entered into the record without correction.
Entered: 80 A
